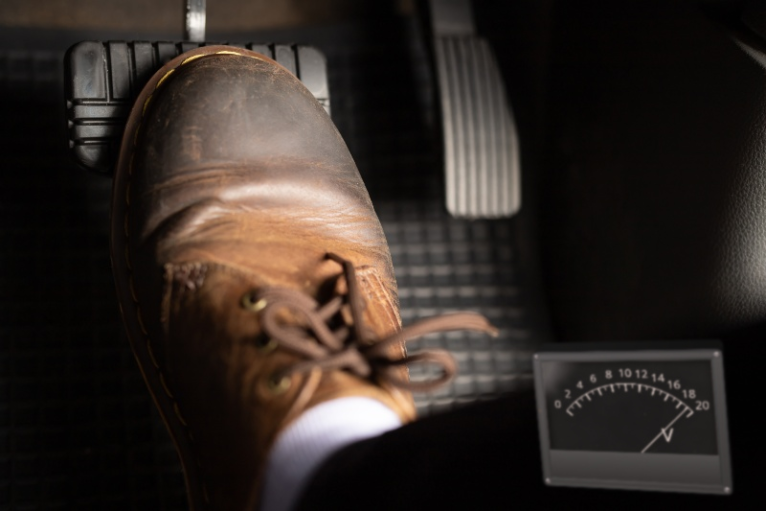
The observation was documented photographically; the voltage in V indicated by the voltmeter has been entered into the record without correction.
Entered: 19 V
